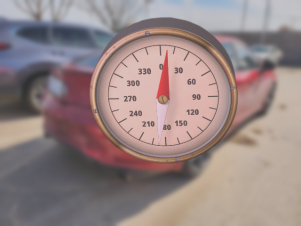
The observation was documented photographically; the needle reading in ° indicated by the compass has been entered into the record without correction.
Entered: 7.5 °
